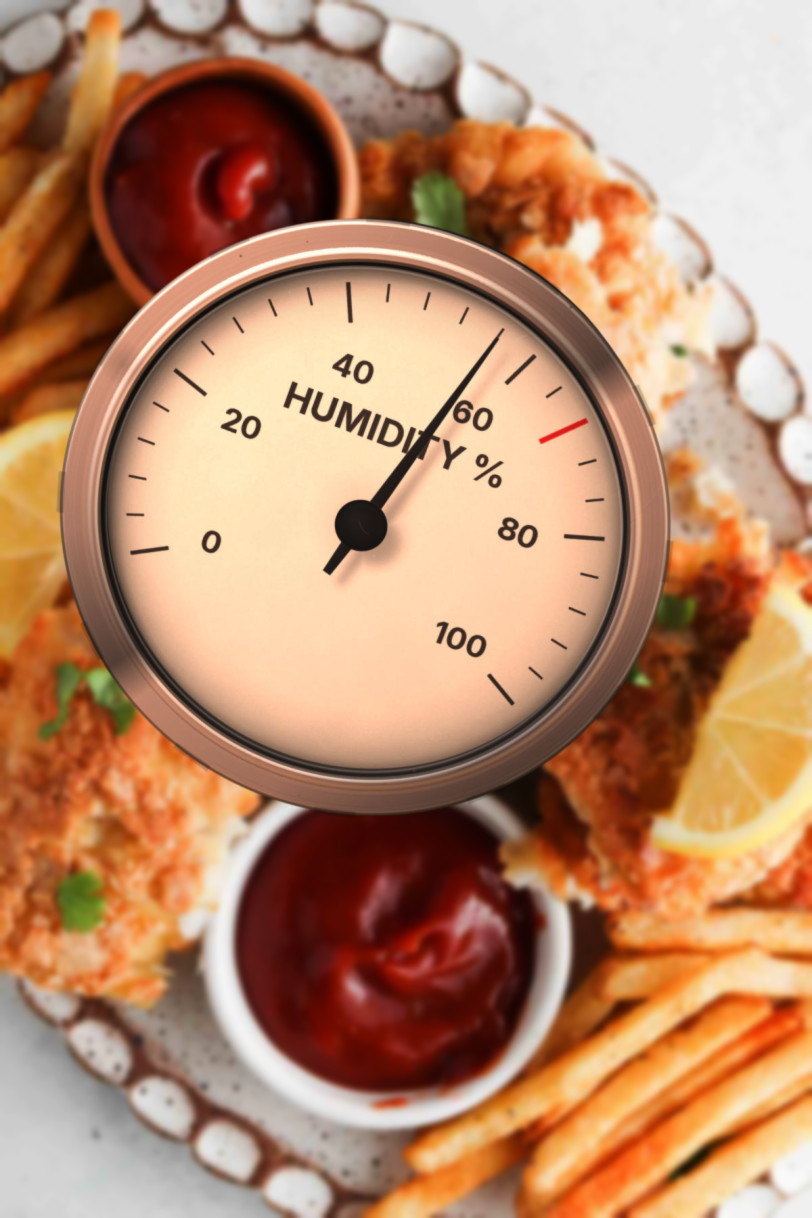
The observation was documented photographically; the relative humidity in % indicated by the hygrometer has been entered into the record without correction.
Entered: 56 %
